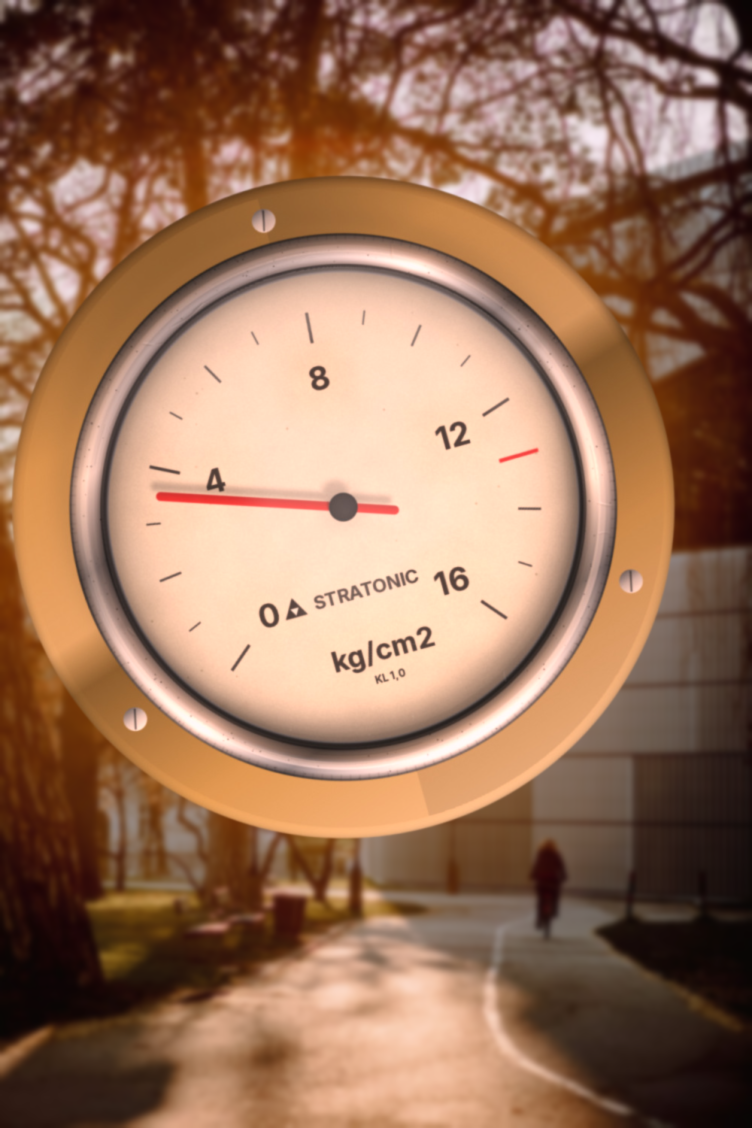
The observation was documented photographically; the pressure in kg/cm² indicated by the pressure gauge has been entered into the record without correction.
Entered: 3.5 kg/cm²
